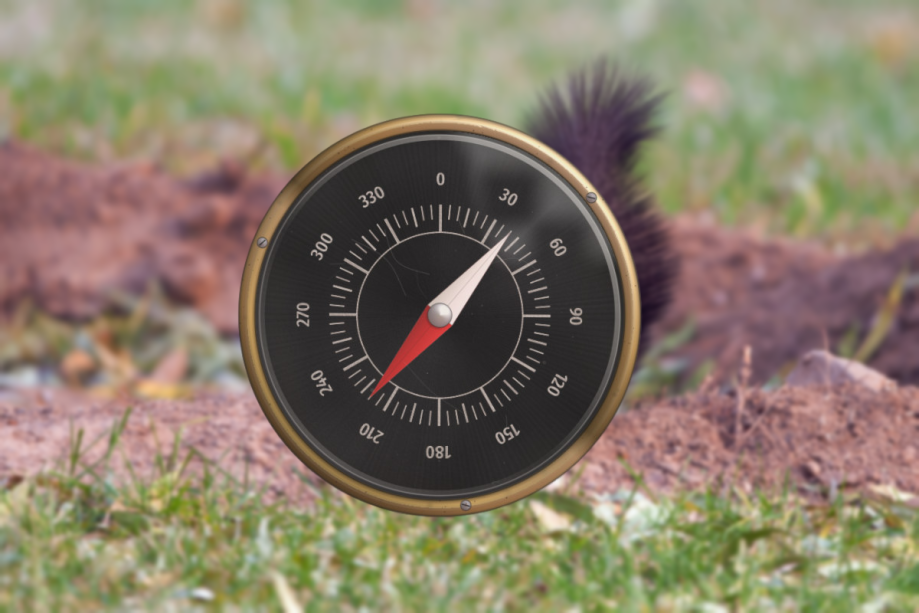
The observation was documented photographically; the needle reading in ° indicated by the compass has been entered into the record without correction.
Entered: 220 °
